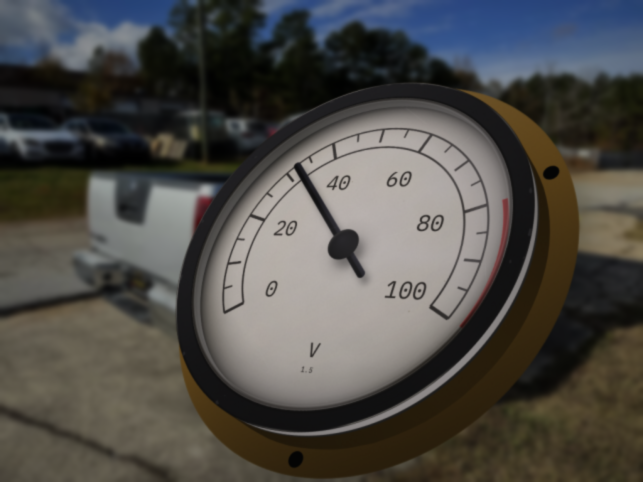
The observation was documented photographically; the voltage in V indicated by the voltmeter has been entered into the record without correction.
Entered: 32.5 V
